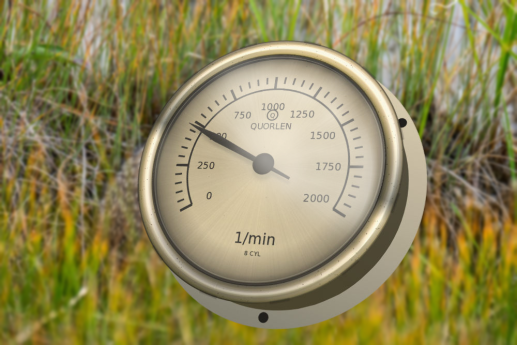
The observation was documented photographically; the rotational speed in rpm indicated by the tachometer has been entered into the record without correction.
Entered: 475 rpm
